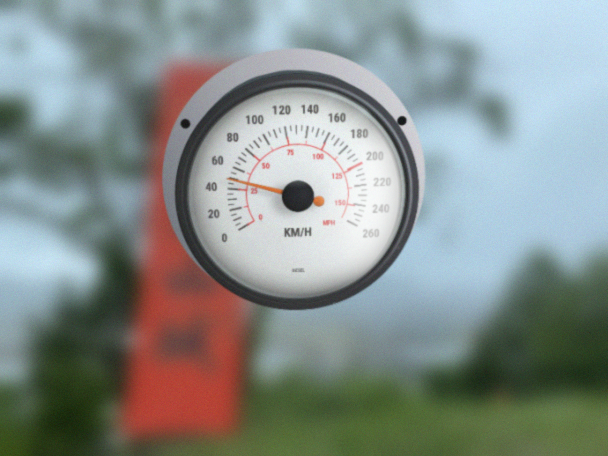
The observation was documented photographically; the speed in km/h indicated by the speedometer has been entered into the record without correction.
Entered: 50 km/h
